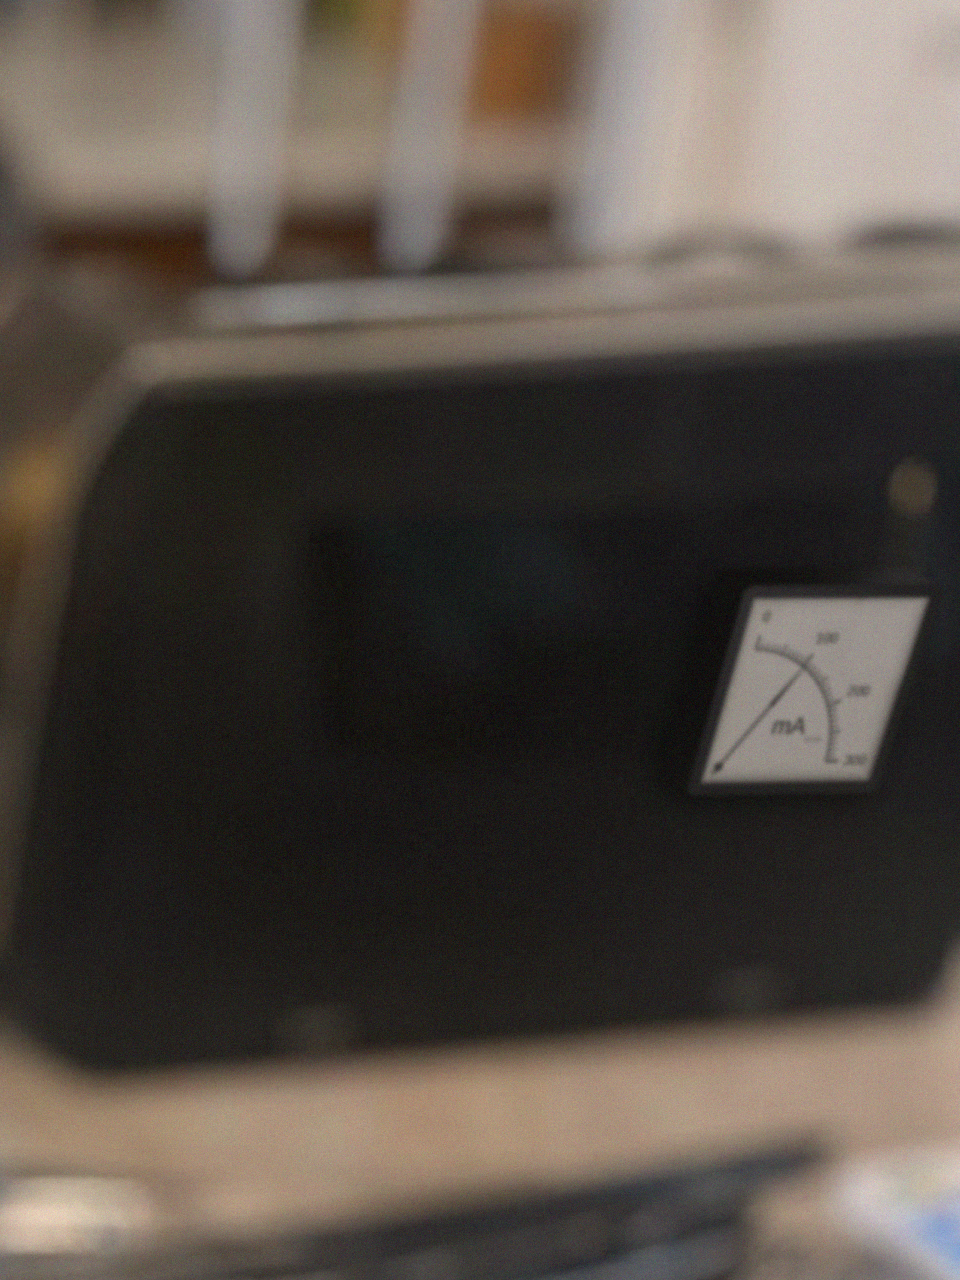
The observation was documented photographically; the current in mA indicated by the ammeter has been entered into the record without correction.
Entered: 100 mA
